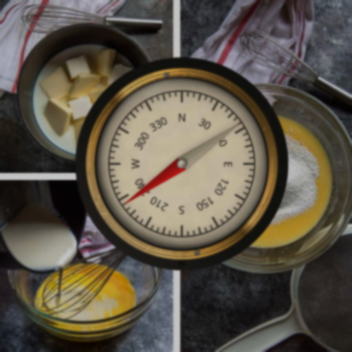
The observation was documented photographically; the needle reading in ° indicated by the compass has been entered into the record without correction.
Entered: 235 °
